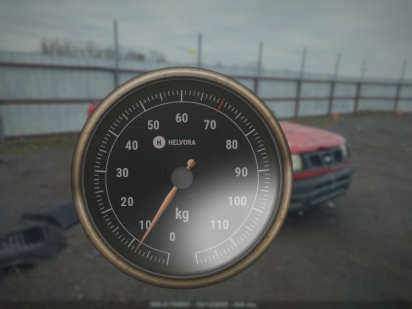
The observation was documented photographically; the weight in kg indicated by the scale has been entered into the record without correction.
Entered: 8 kg
